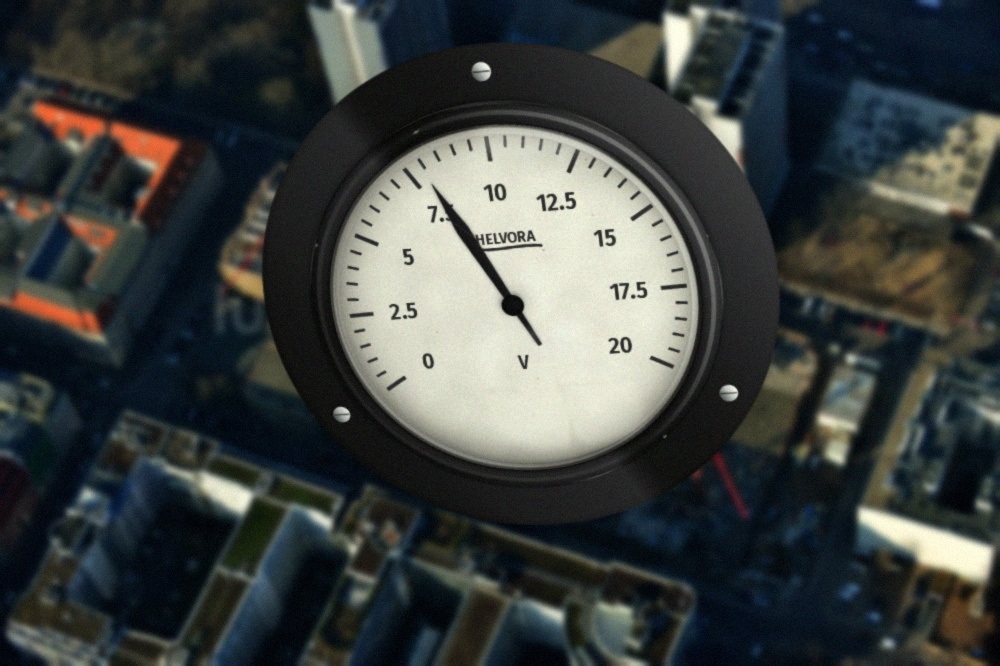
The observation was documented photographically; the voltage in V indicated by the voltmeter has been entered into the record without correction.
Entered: 8 V
